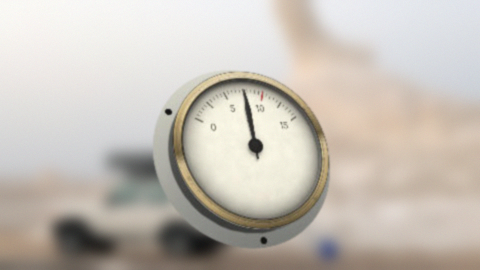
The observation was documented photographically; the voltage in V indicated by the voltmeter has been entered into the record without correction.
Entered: 7.5 V
